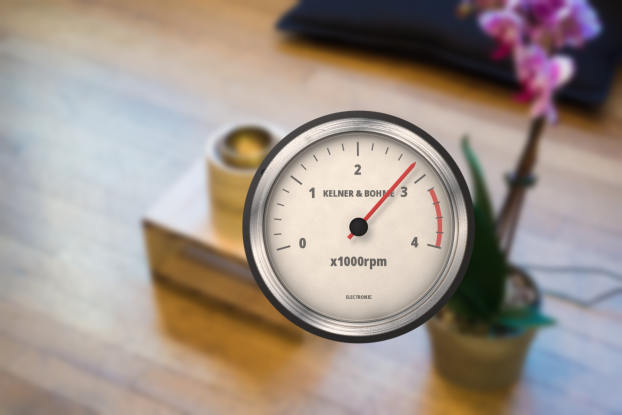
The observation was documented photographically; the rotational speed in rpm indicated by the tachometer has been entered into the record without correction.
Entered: 2800 rpm
